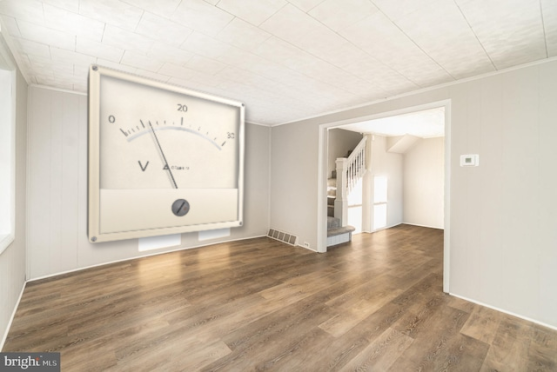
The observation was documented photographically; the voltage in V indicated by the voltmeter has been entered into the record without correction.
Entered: 12 V
